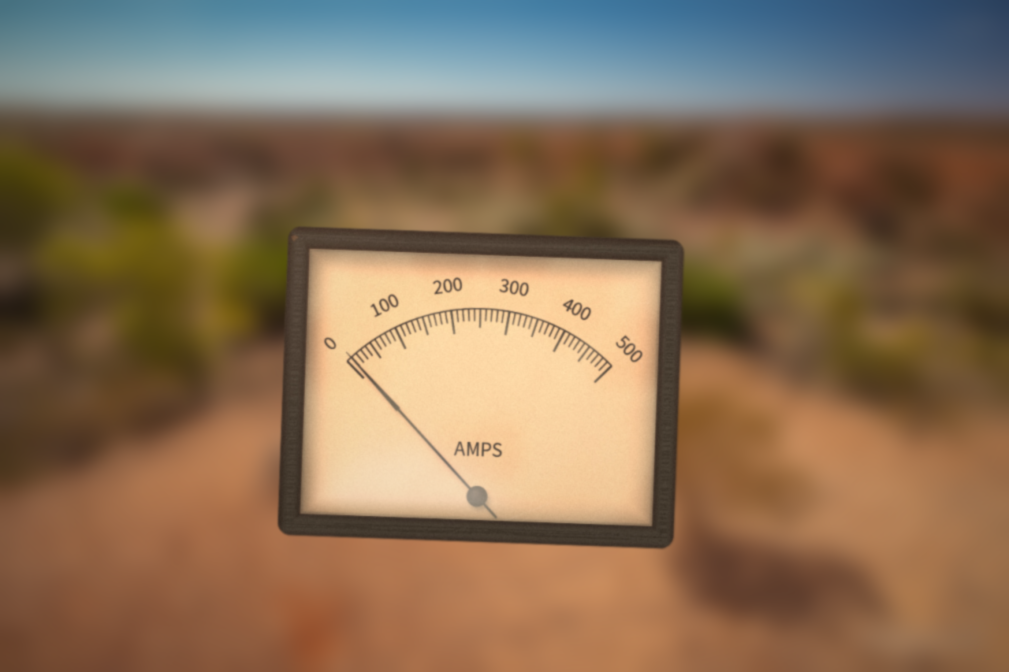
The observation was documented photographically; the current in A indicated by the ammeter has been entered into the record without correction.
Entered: 10 A
